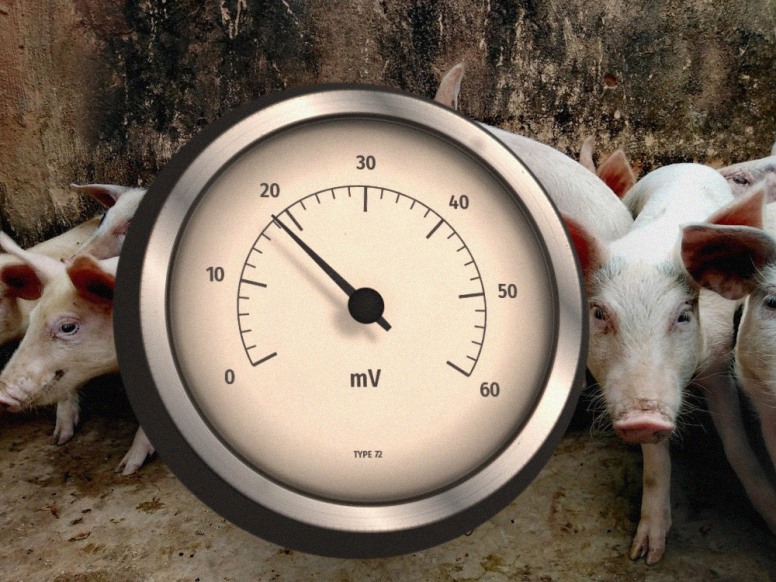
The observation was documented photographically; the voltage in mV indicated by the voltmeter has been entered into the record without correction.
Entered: 18 mV
